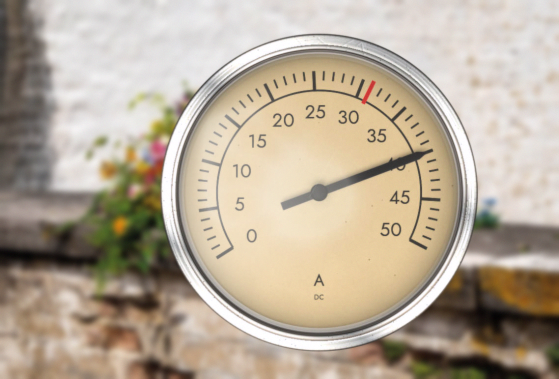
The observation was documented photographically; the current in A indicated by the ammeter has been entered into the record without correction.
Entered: 40 A
